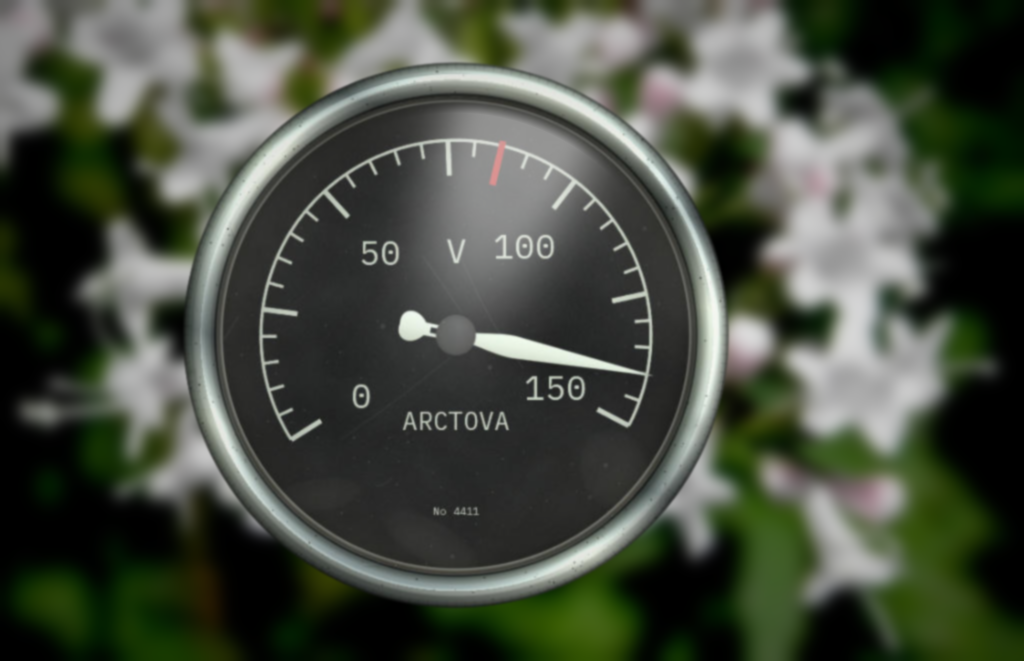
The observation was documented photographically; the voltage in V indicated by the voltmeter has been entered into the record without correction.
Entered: 140 V
